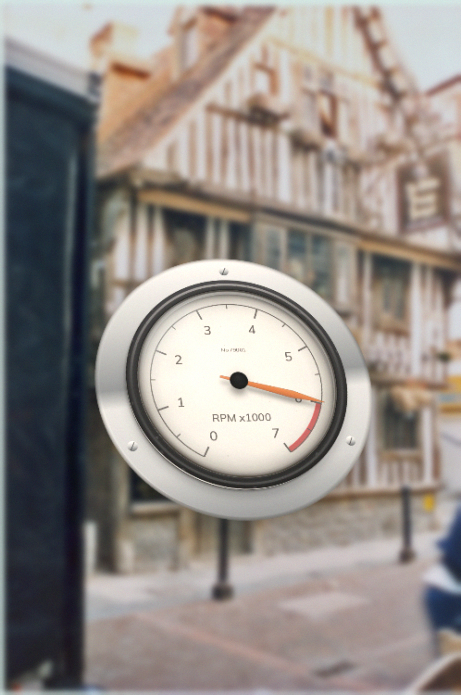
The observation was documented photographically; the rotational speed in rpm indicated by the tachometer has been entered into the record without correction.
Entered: 6000 rpm
